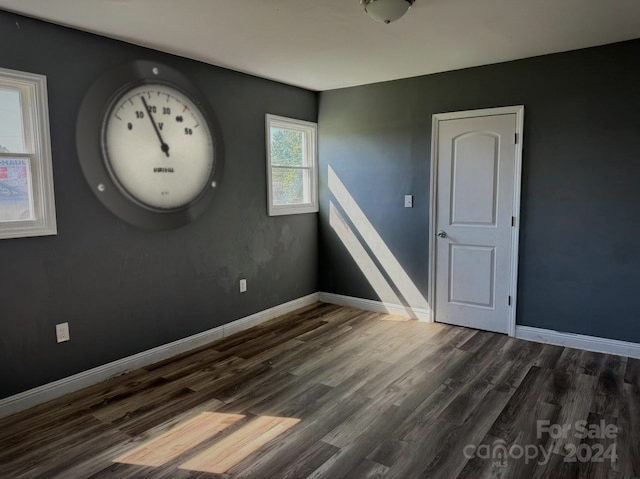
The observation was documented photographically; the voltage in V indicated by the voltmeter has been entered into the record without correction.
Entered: 15 V
